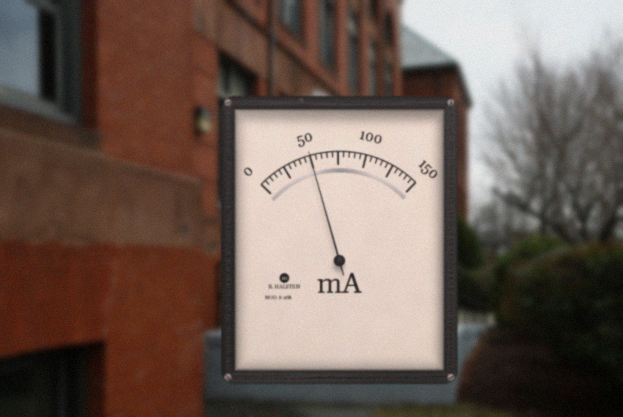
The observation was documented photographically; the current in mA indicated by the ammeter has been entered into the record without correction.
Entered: 50 mA
